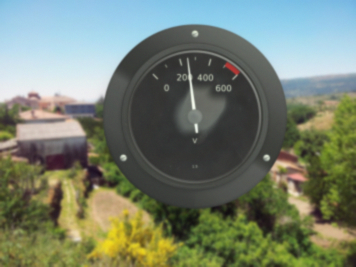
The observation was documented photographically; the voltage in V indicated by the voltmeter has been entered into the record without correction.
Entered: 250 V
